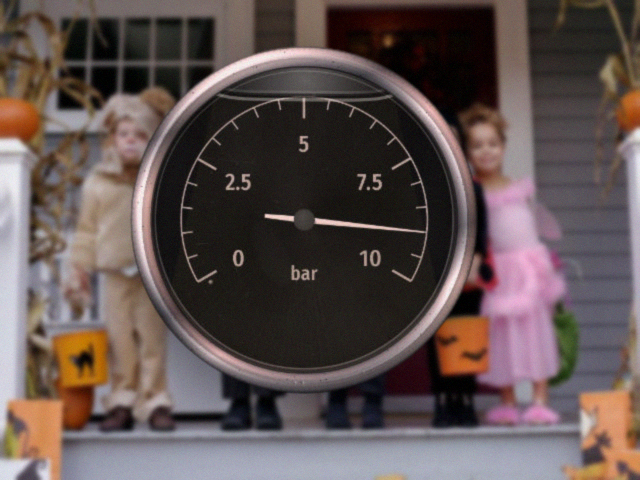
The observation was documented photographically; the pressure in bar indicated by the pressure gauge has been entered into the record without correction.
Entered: 9 bar
